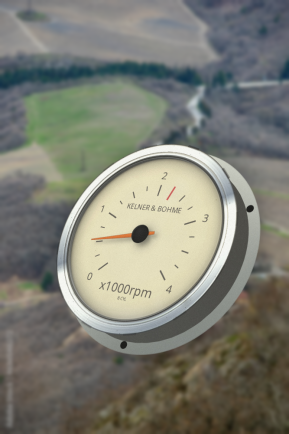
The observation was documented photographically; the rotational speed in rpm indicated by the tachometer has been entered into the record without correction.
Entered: 500 rpm
